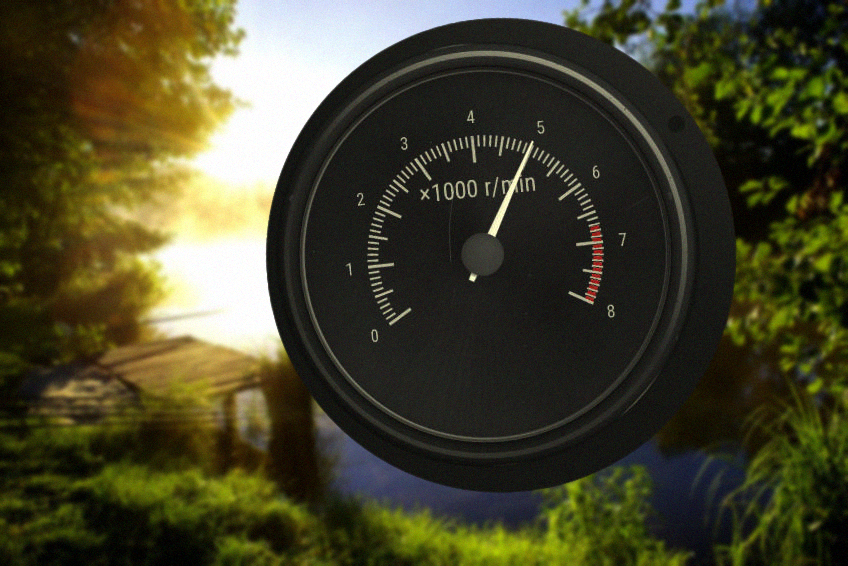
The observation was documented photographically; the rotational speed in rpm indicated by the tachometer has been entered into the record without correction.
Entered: 5000 rpm
